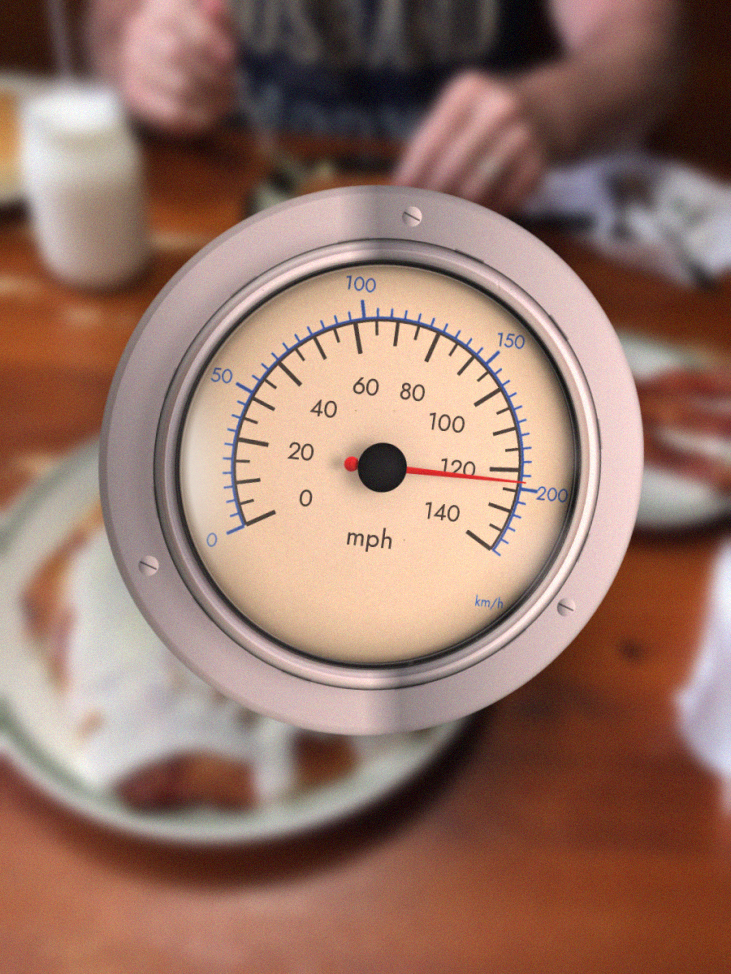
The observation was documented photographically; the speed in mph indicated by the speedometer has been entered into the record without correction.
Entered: 122.5 mph
